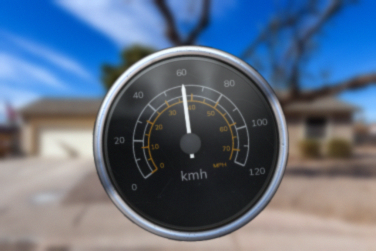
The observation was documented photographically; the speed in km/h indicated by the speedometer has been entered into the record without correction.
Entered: 60 km/h
